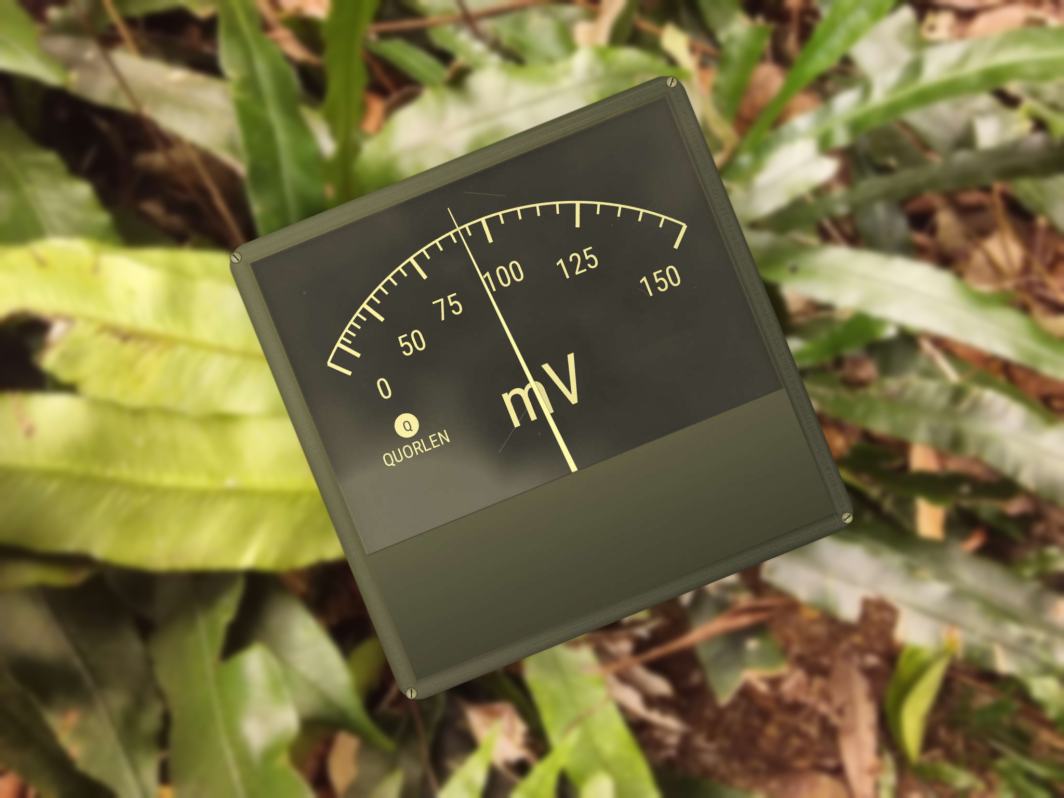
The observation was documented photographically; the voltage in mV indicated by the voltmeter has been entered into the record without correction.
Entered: 92.5 mV
